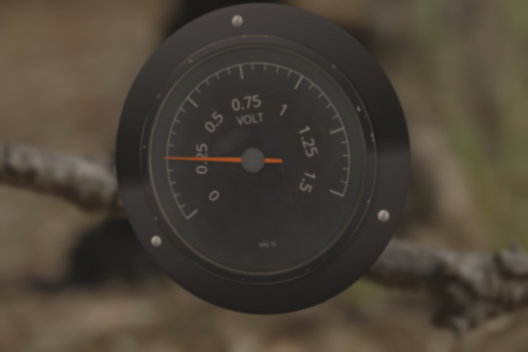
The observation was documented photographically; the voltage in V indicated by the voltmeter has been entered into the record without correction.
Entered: 0.25 V
